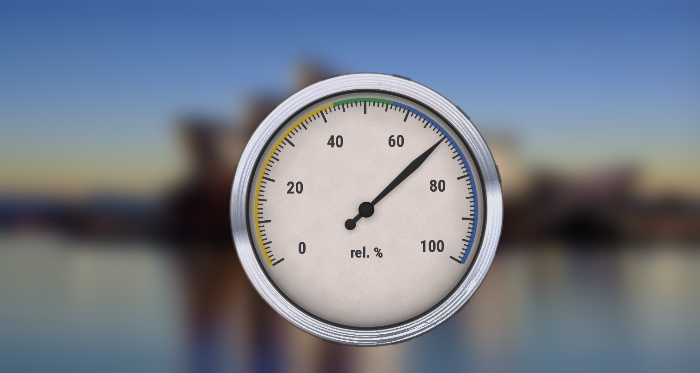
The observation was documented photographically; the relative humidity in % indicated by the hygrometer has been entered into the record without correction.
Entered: 70 %
